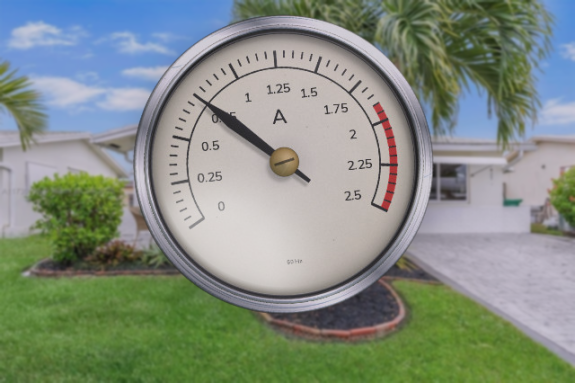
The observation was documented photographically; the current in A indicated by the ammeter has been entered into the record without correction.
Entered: 0.75 A
